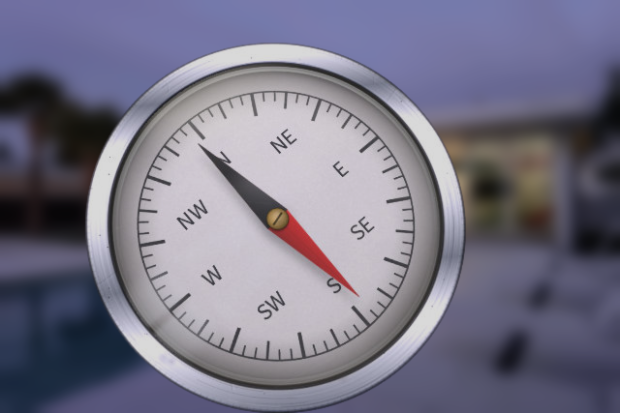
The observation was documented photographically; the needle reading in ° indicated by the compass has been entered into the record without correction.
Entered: 175 °
